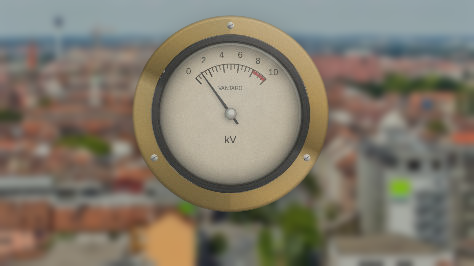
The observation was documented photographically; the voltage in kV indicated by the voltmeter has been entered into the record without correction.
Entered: 1 kV
